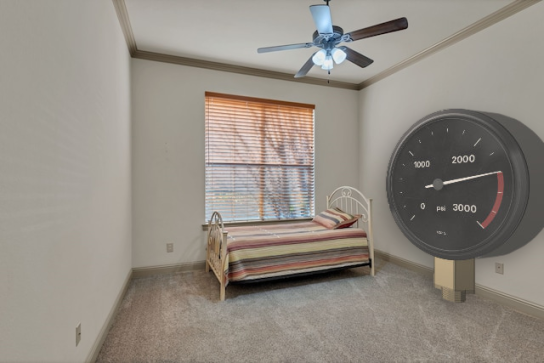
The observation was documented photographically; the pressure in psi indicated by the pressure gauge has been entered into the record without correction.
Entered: 2400 psi
